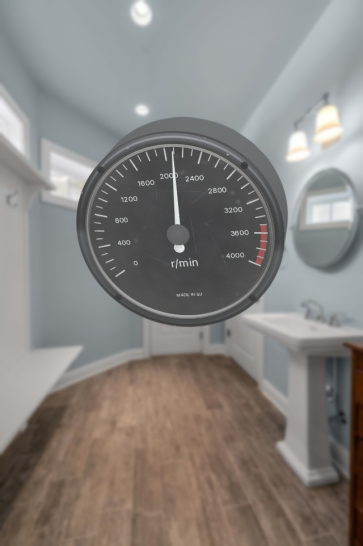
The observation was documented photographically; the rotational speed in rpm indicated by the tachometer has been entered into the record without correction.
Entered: 2100 rpm
